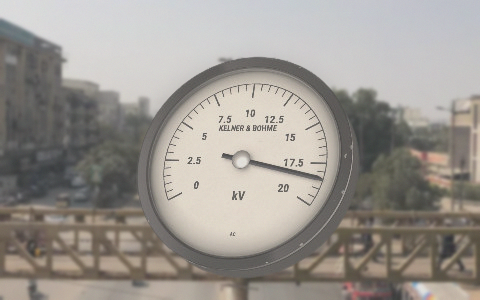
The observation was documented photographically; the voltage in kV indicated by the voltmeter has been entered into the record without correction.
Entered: 18.5 kV
